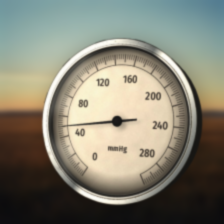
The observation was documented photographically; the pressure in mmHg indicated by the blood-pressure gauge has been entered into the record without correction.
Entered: 50 mmHg
